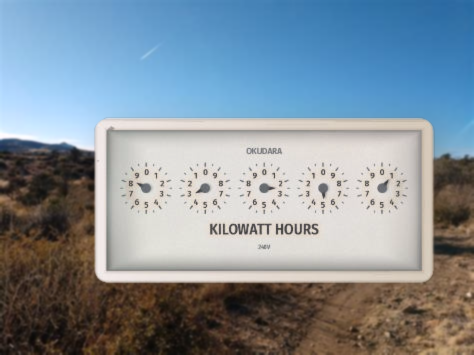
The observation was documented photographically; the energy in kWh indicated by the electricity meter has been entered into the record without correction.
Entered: 83251 kWh
